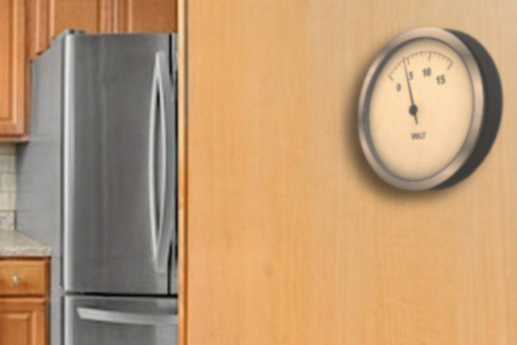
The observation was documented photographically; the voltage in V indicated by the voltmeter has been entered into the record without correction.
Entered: 5 V
